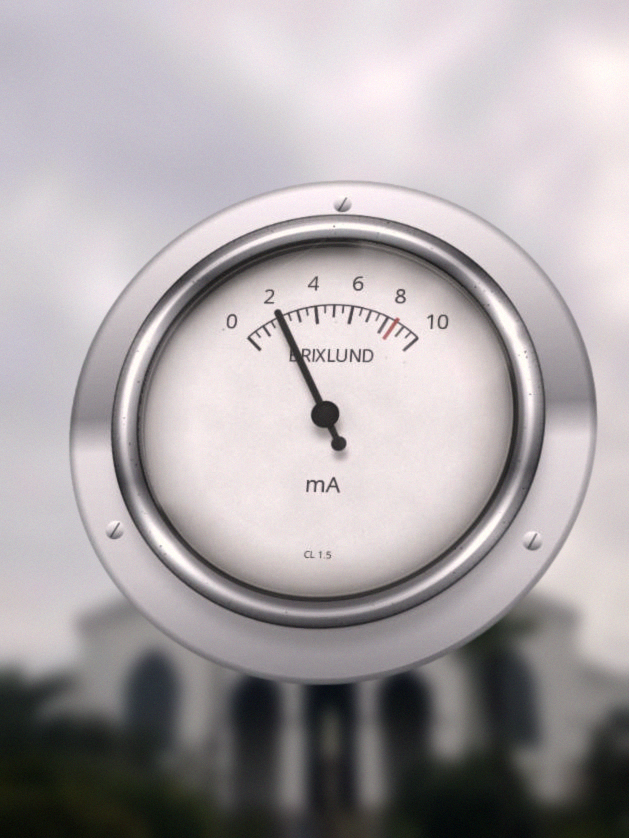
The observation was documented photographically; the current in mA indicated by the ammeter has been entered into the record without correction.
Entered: 2 mA
